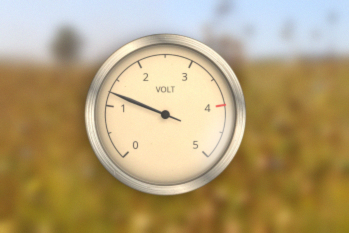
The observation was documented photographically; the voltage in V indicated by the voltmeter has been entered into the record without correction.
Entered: 1.25 V
